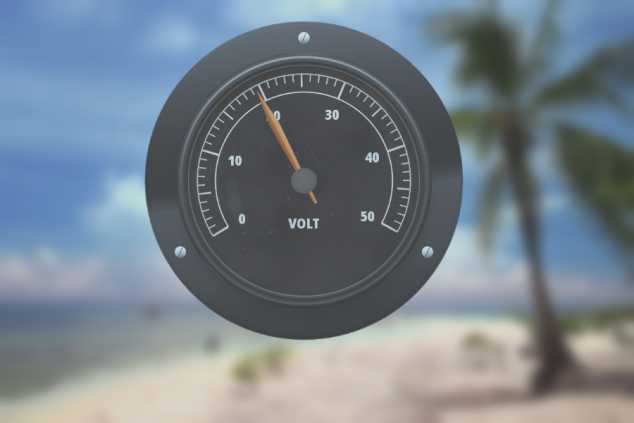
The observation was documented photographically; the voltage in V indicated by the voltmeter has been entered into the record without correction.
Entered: 19.5 V
